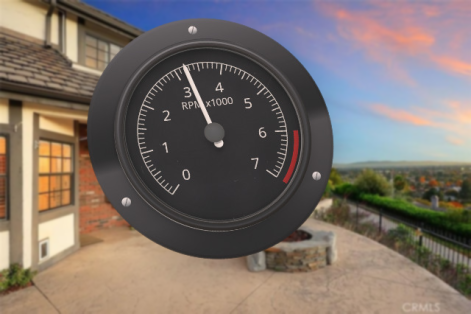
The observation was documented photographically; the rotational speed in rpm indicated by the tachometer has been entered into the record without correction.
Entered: 3200 rpm
